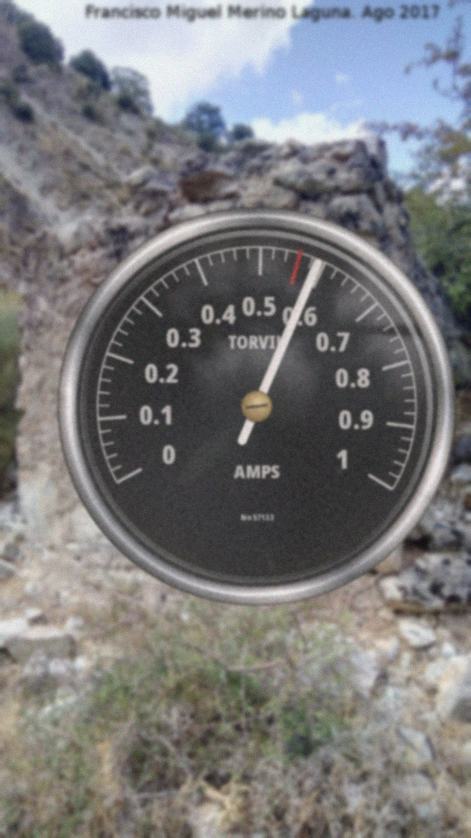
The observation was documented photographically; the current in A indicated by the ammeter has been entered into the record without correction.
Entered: 0.59 A
